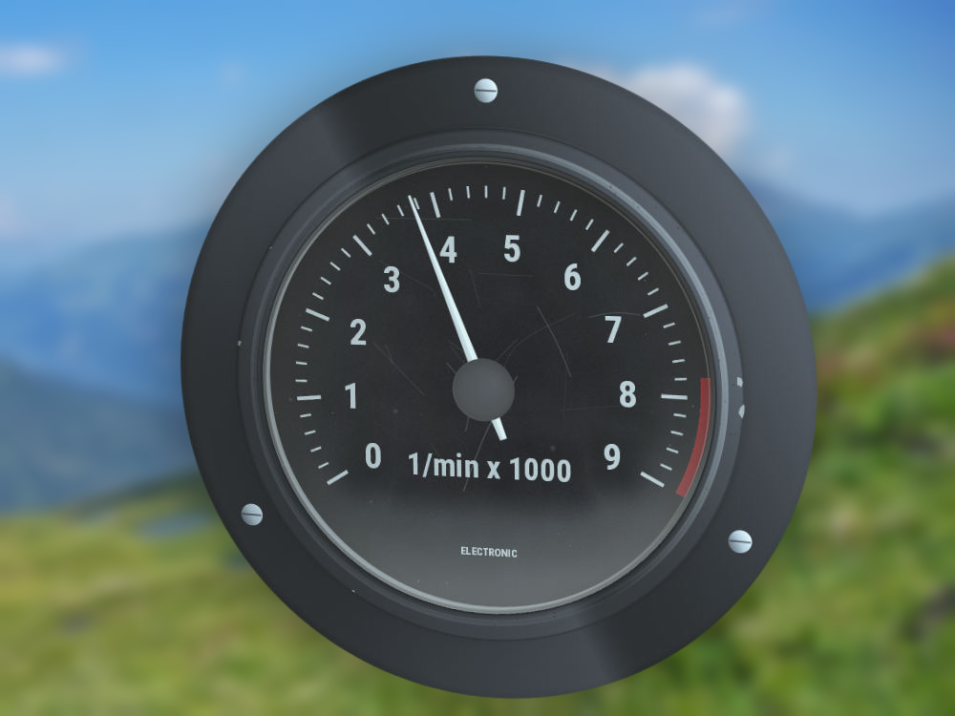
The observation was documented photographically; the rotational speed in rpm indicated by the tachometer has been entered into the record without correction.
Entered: 3800 rpm
